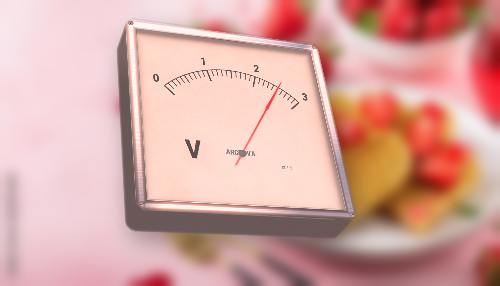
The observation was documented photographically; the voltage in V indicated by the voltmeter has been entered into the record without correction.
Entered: 2.5 V
